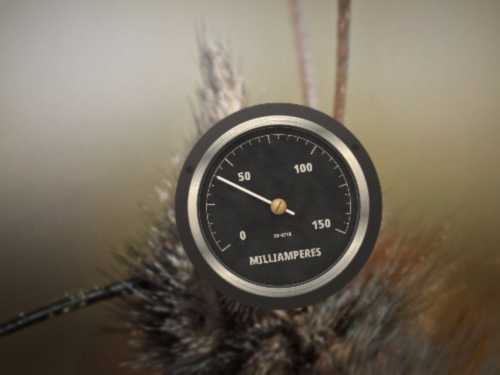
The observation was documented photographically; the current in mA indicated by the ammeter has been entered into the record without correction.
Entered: 40 mA
